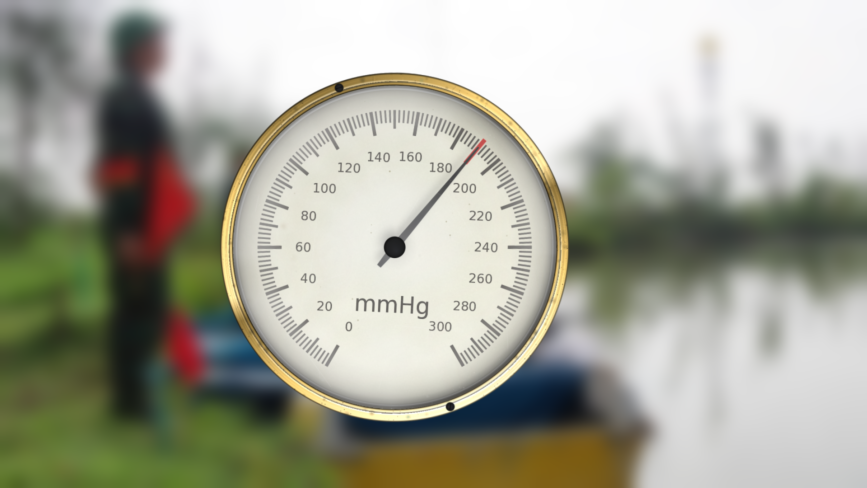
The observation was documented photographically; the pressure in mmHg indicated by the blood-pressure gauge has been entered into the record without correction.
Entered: 190 mmHg
